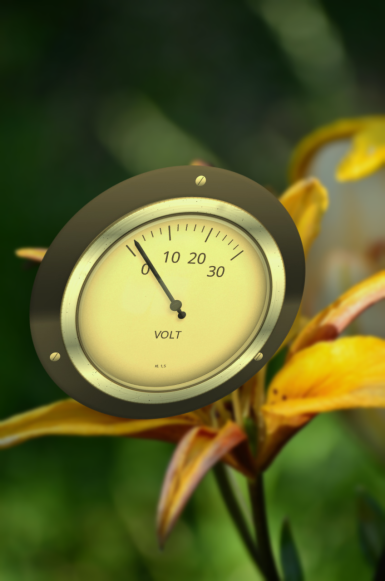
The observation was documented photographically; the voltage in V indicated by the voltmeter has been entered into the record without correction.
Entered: 2 V
